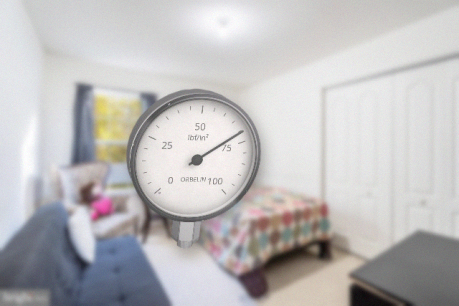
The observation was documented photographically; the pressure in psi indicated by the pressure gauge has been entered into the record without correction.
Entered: 70 psi
